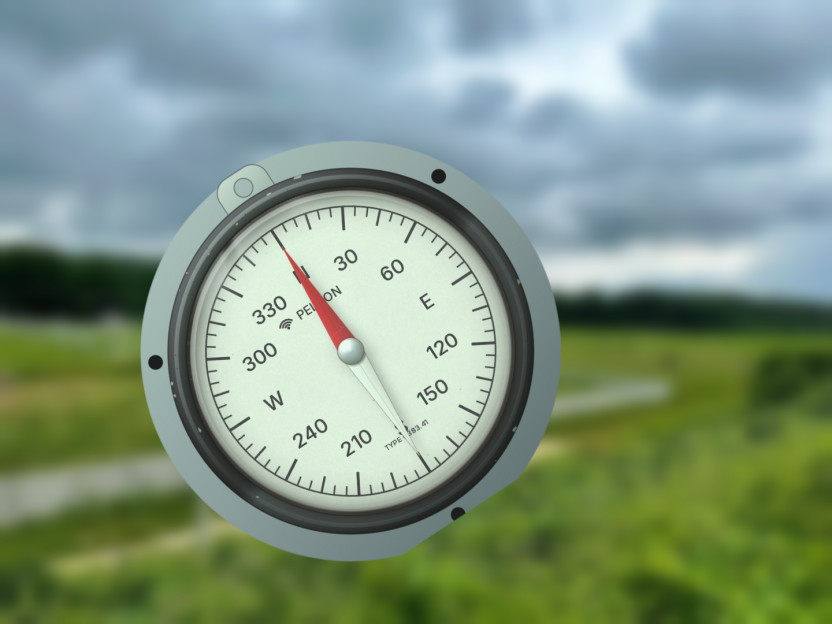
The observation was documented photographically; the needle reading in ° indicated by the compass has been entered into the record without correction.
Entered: 0 °
